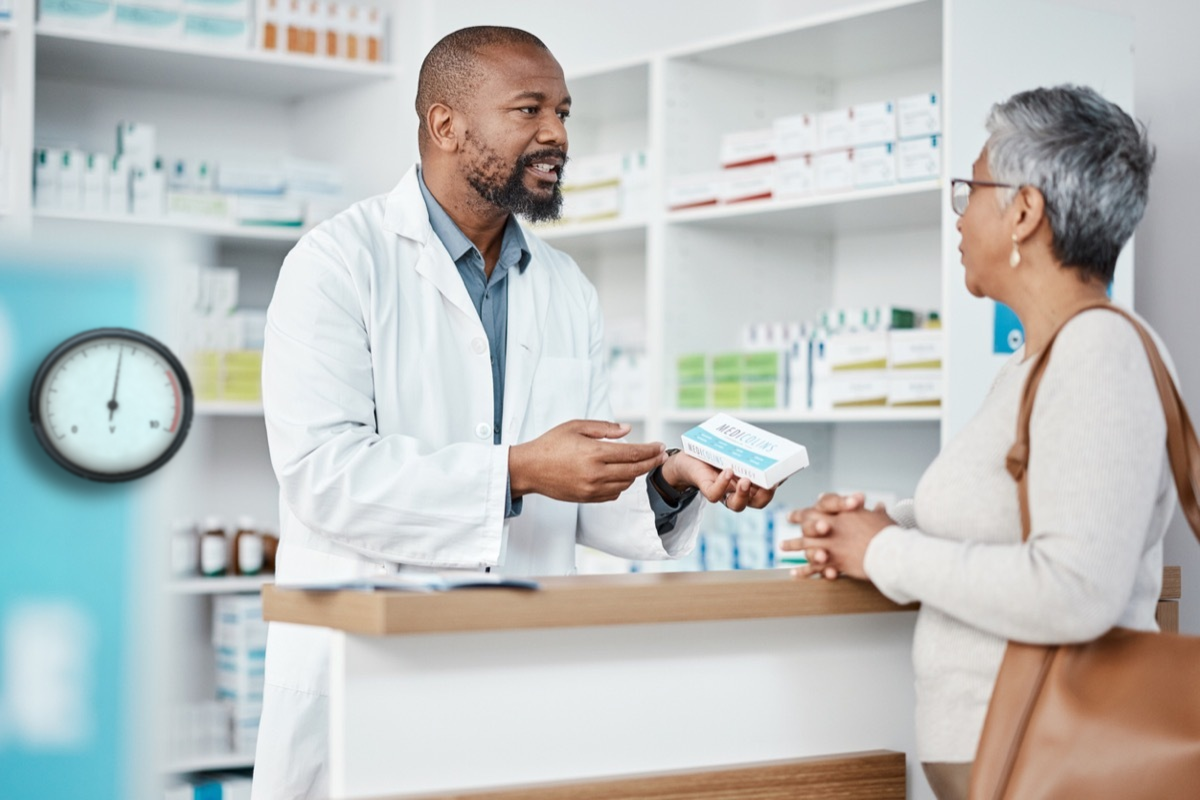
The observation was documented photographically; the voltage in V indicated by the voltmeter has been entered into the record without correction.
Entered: 5.5 V
